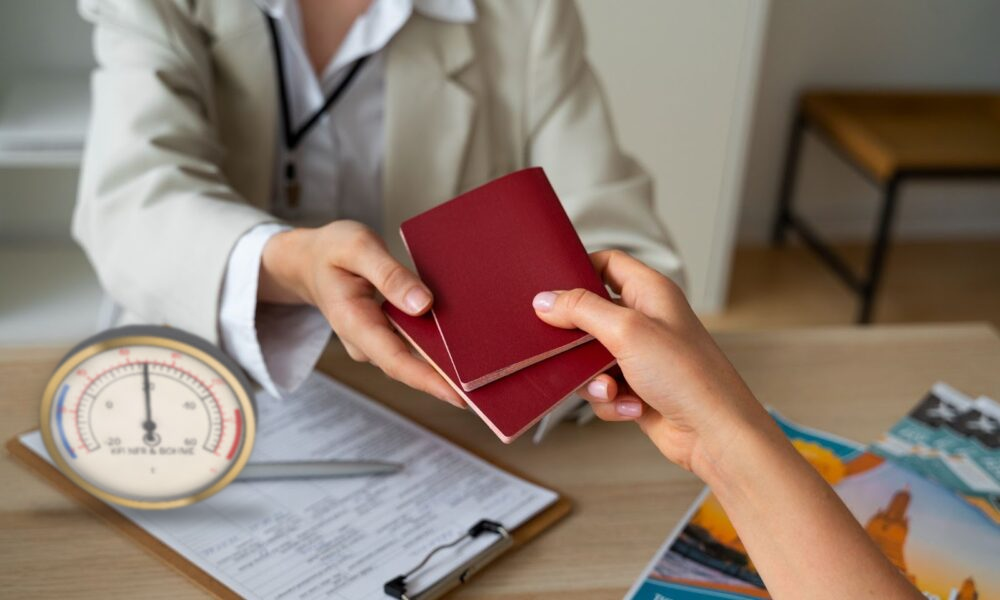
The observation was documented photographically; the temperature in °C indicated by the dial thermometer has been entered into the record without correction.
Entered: 20 °C
